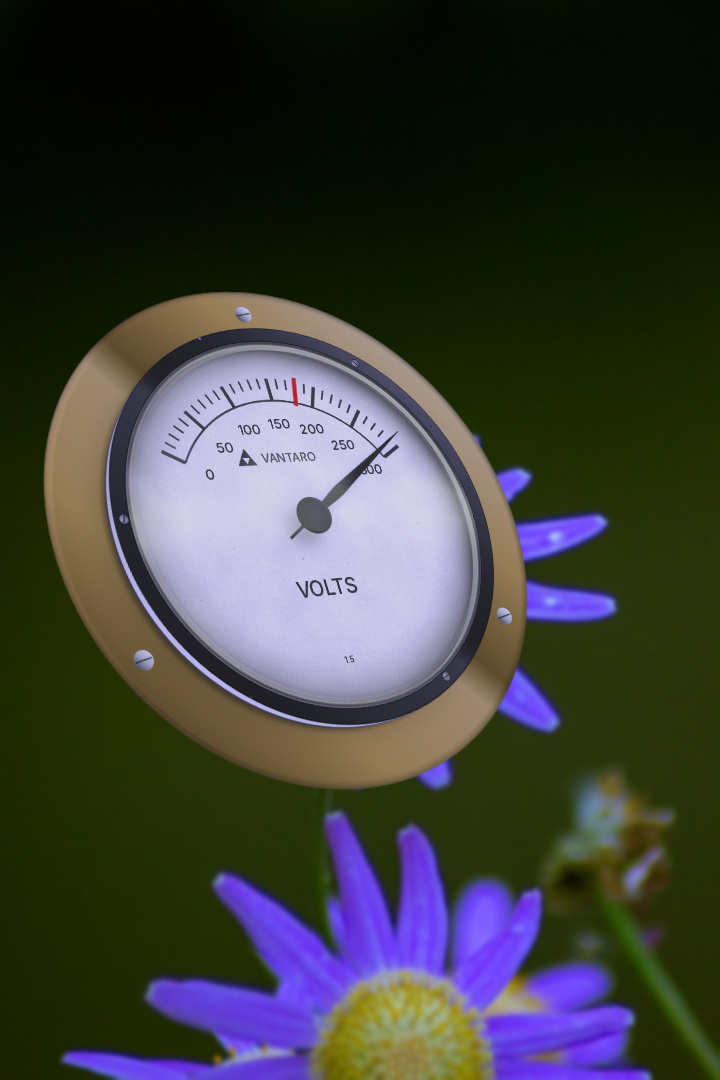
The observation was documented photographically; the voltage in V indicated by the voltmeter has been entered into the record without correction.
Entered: 290 V
